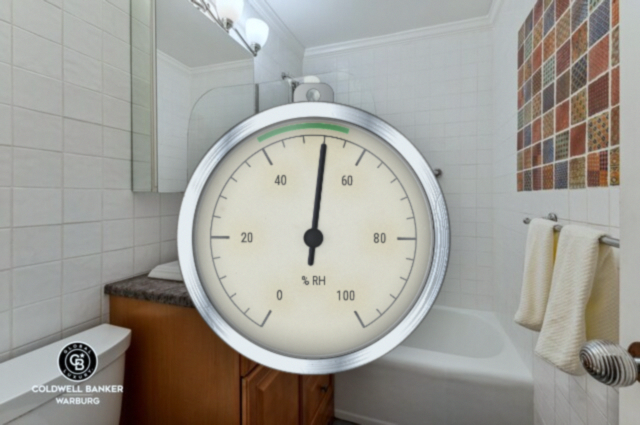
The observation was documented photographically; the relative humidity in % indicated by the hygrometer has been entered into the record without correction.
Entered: 52 %
